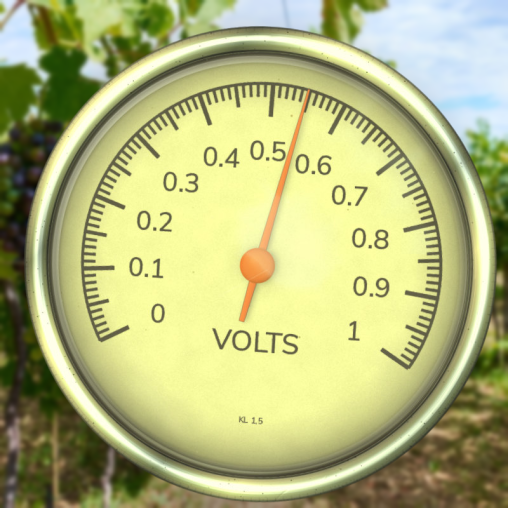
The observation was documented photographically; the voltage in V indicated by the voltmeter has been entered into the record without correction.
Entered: 0.55 V
